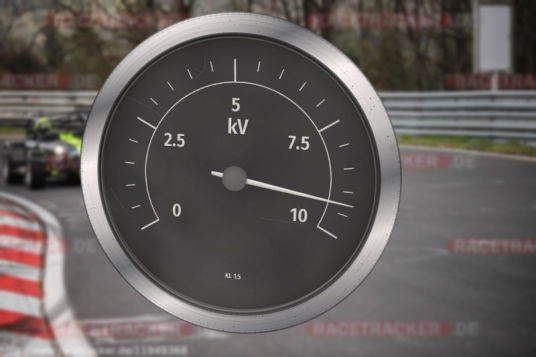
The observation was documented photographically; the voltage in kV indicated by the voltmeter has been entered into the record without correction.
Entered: 9.25 kV
